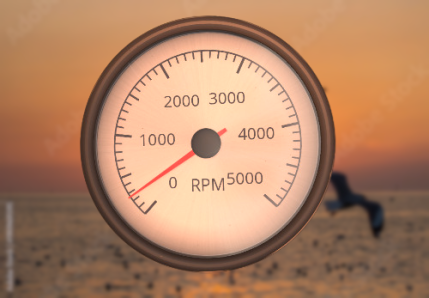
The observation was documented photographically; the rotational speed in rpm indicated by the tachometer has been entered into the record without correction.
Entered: 250 rpm
